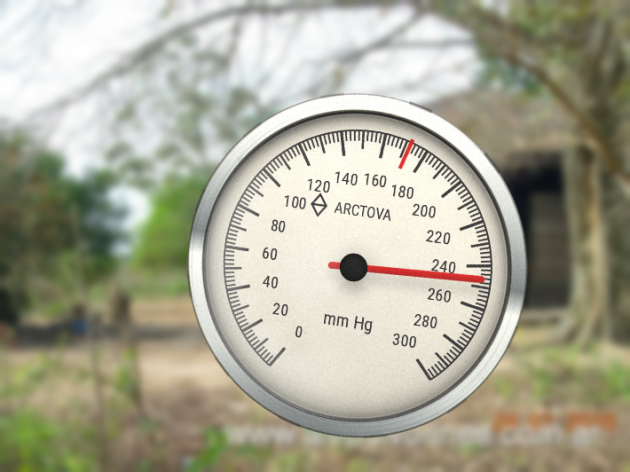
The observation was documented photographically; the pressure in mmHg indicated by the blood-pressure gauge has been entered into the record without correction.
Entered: 246 mmHg
